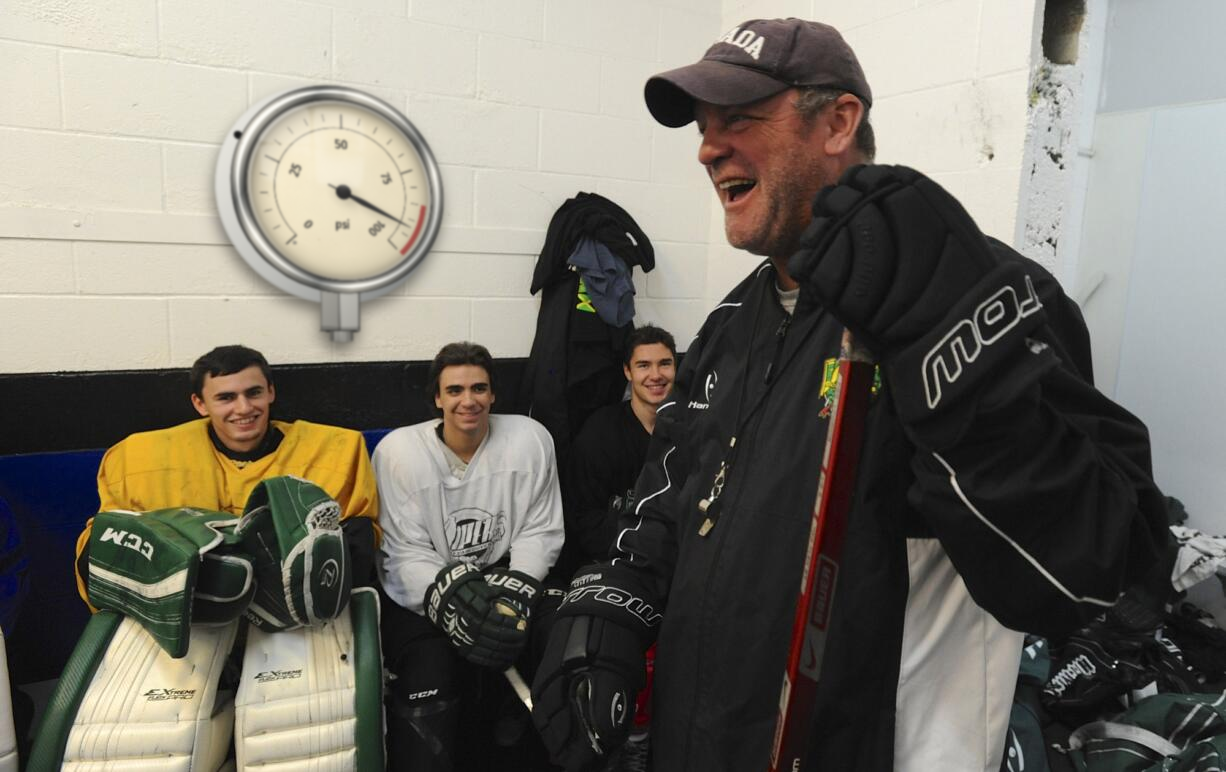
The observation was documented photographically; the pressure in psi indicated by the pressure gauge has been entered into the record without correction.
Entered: 92.5 psi
